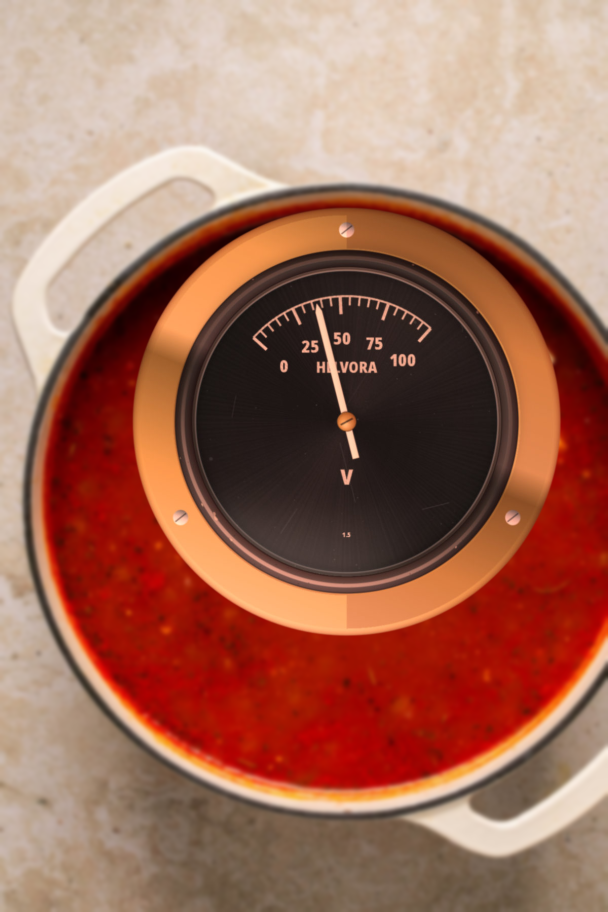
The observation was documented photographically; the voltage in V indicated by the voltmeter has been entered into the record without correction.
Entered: 37.5 V
